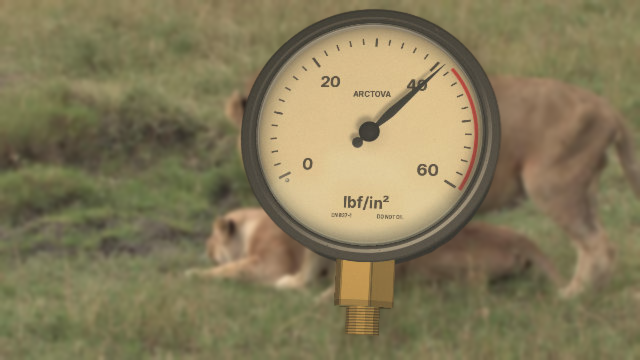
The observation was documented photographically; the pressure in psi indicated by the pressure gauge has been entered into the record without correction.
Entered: 41 psi
